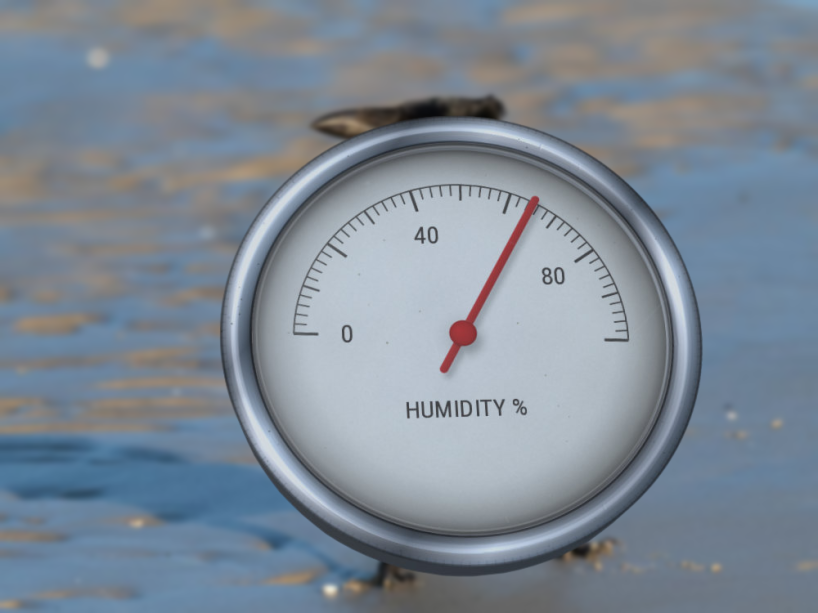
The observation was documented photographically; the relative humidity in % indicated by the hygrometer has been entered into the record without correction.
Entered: 65 %
